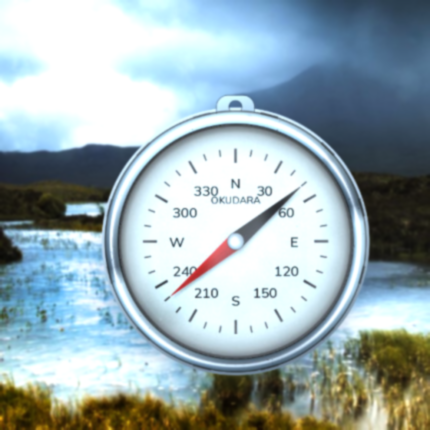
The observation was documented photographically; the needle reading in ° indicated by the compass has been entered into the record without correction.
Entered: 230 °
